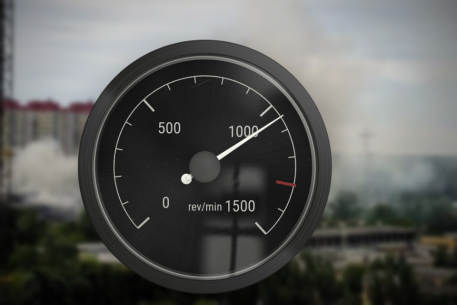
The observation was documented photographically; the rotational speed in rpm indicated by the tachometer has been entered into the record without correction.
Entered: 1050 rpm
